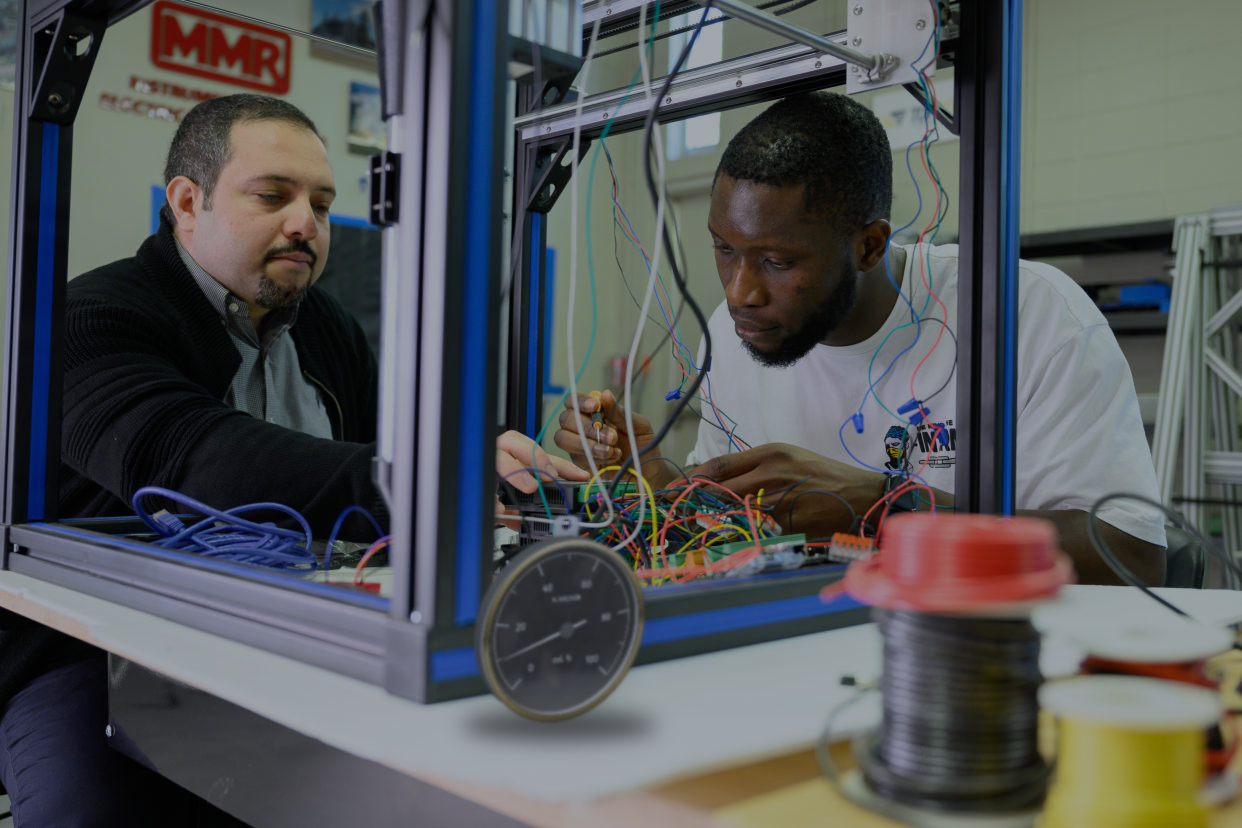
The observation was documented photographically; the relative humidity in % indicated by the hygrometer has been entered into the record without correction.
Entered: 10 %
